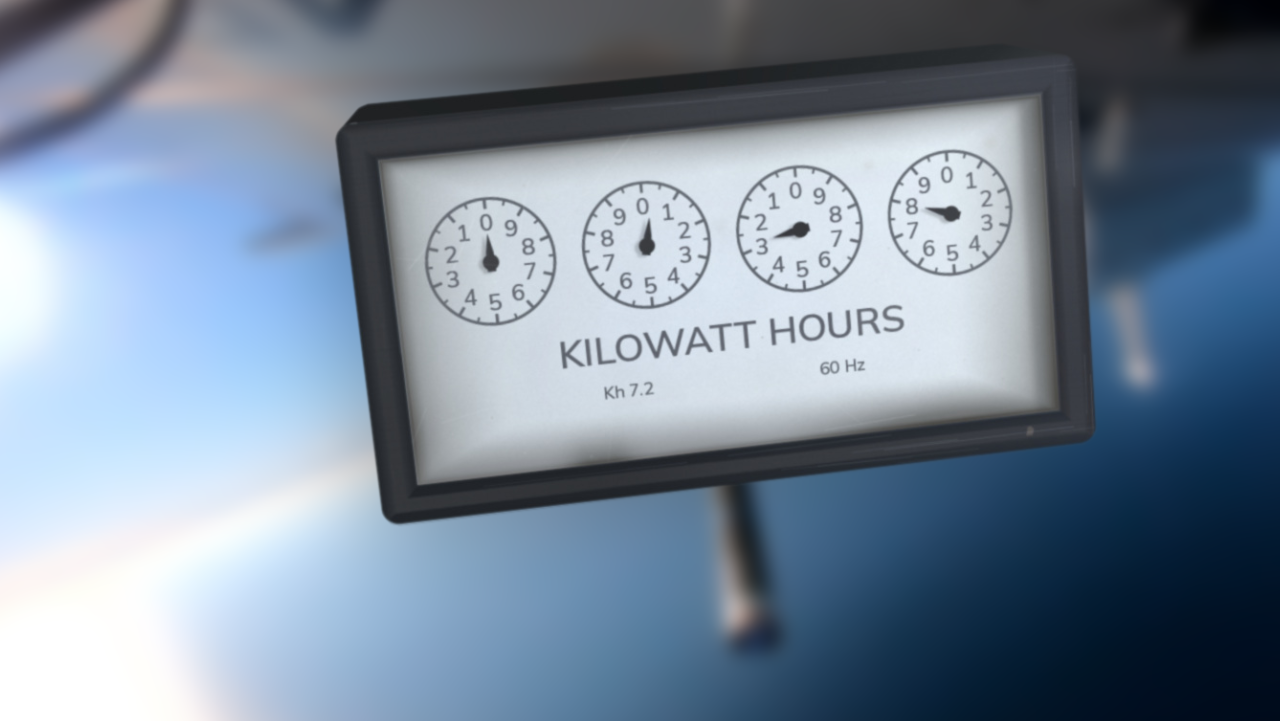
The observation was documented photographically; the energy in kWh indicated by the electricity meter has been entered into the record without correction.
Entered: 28 kWh
